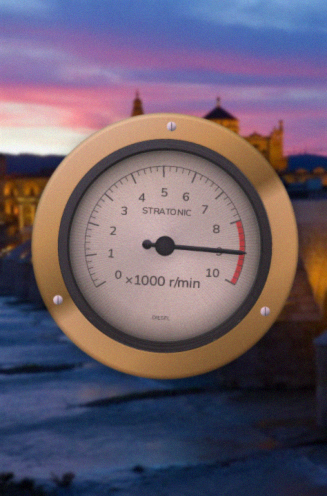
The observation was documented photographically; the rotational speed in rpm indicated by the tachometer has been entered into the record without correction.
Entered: 9000 rpm
